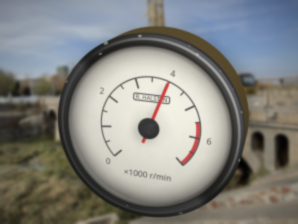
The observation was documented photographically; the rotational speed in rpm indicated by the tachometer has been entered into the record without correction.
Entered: 4000 rpm
